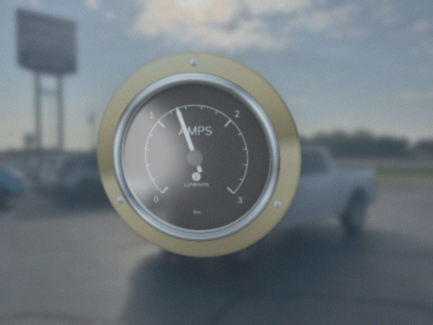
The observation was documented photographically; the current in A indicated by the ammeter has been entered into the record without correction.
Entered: 1.3 A
